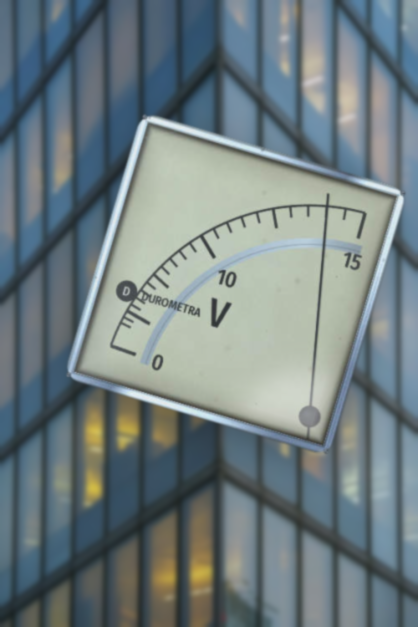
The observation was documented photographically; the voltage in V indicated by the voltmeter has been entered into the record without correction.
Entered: 14 V
